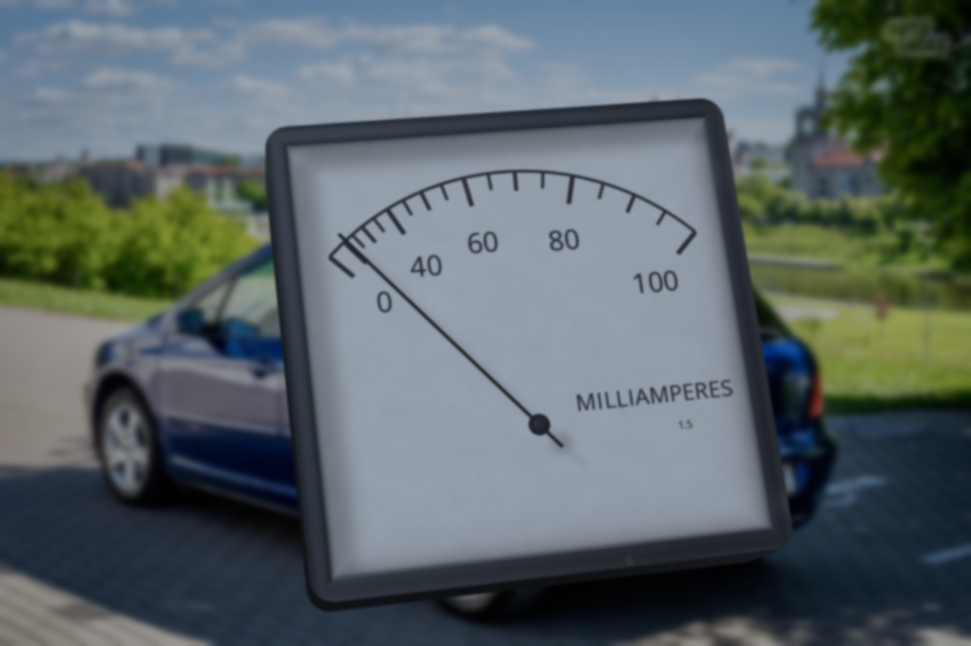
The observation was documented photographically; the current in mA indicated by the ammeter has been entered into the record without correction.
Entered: 20 mA
